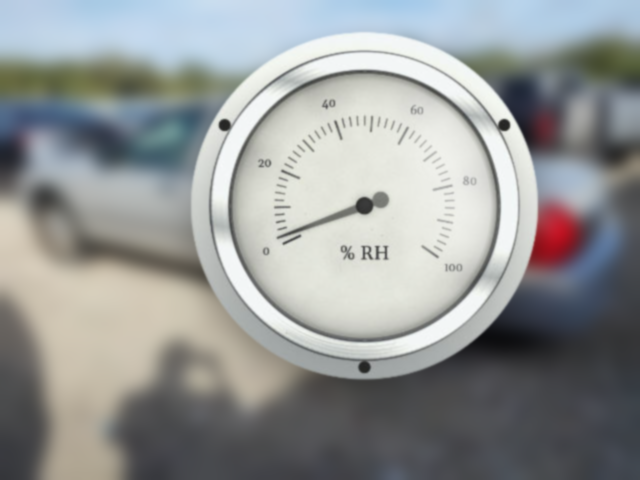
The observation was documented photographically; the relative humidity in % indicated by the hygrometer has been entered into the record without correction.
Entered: 2 %
